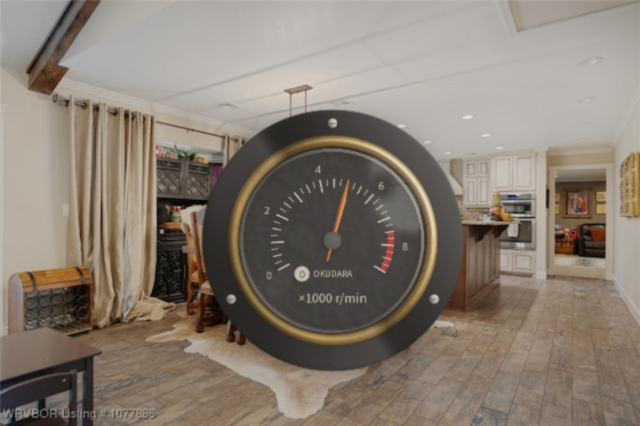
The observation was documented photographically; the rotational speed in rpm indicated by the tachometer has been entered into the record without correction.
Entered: 5000 rpm
